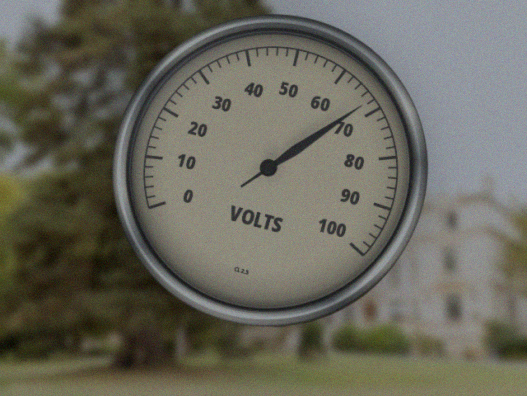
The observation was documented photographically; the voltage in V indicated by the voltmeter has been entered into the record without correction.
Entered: 68 V
